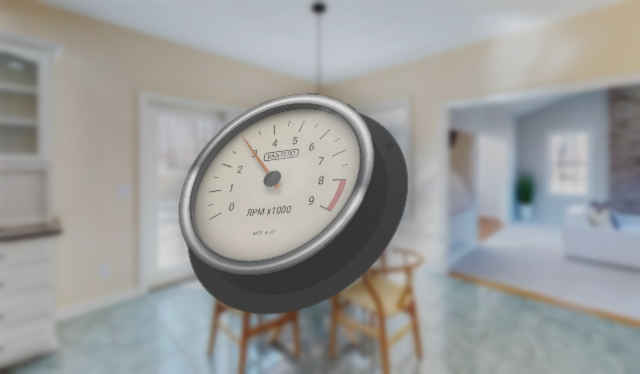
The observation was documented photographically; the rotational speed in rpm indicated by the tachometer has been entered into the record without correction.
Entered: 3000 rpm
